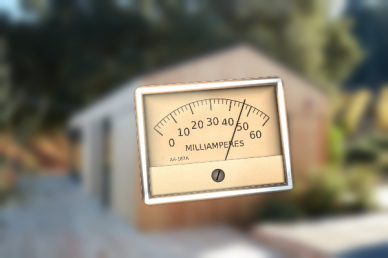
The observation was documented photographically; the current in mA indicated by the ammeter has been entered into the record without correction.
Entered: 46 mA
